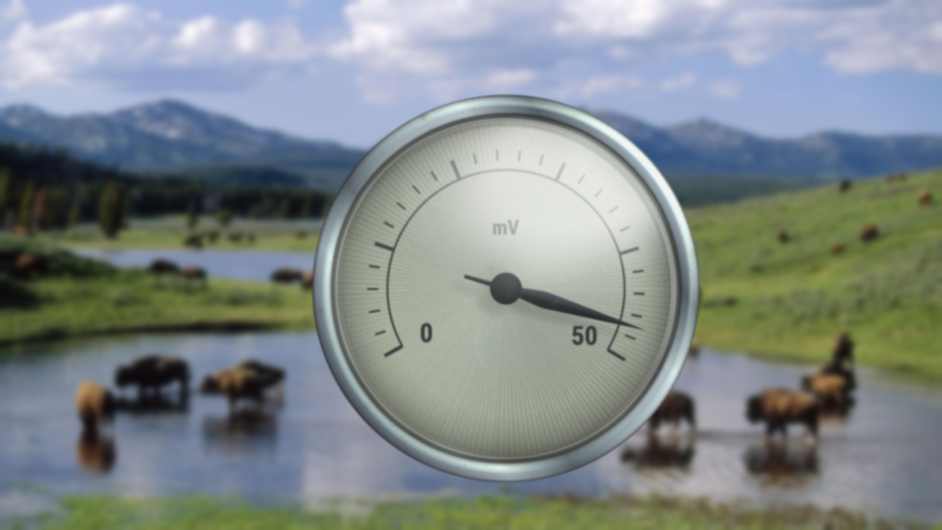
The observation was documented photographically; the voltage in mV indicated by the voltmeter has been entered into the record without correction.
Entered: 47 mV
